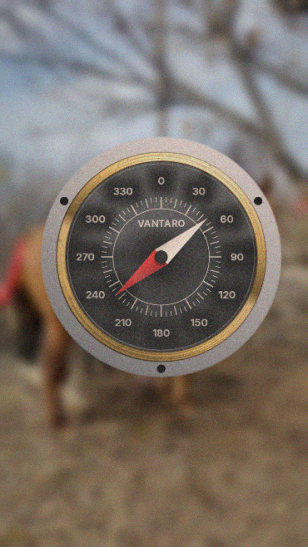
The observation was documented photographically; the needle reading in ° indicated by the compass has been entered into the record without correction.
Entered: 230 °
